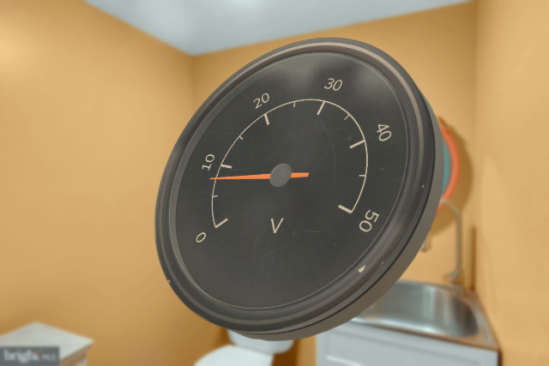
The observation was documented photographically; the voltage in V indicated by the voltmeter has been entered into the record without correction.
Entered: 7.5 V
